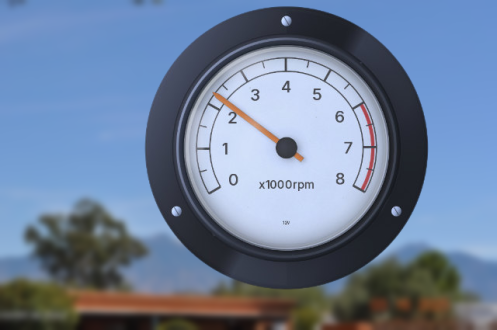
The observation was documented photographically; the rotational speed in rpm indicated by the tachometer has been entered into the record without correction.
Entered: 2250 rpm
